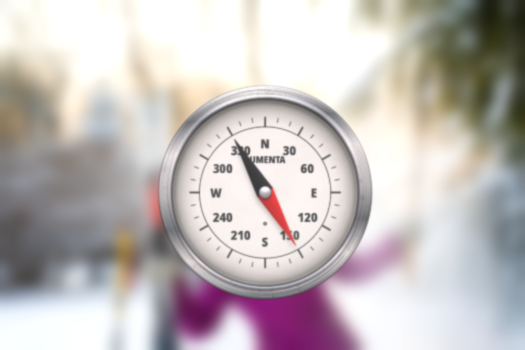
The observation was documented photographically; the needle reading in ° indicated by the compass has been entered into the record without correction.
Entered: 150 °
